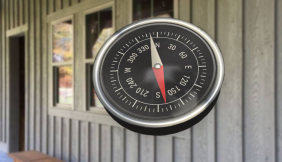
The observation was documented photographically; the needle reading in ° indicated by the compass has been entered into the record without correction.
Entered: 170 °
